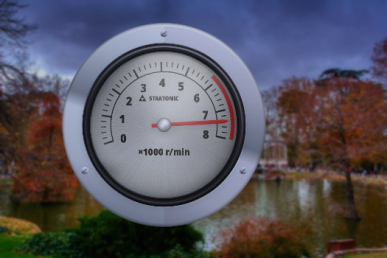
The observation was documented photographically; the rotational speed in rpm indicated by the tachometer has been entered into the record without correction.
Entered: 7400 rpm
